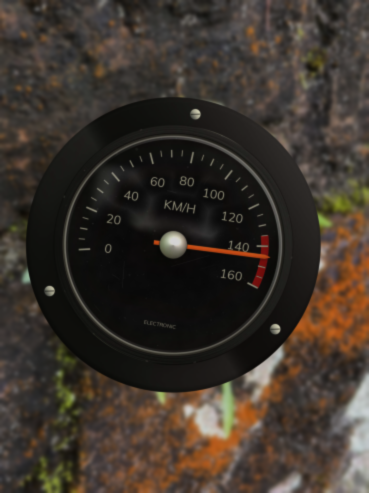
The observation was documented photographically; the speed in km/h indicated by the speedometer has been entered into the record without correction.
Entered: 145 km/h
